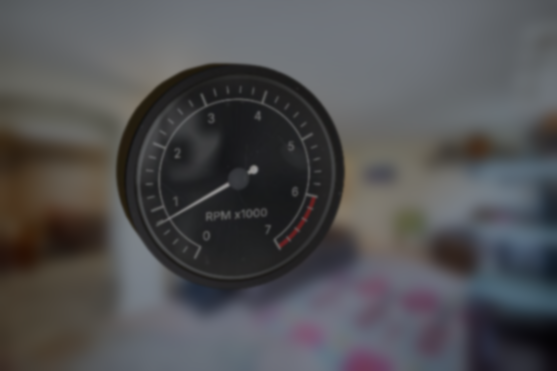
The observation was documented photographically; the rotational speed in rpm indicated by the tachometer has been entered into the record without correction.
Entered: 800 rpm
